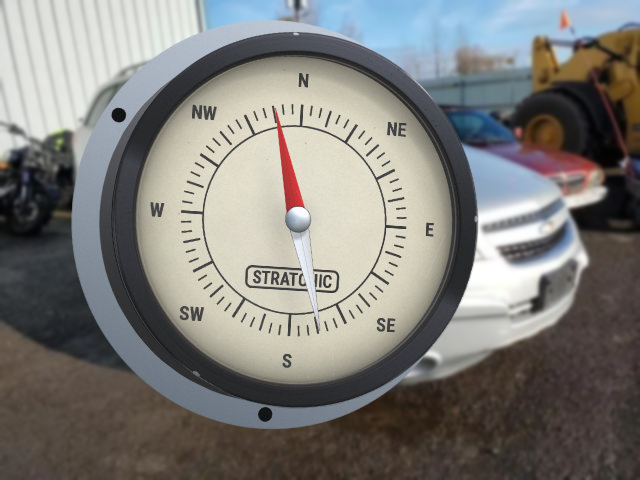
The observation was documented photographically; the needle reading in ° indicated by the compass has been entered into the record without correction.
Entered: 345 °
